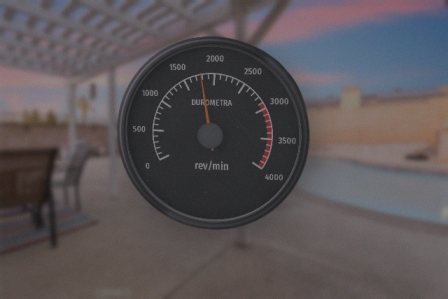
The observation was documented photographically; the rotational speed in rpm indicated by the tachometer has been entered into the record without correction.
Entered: 1800 rpm
